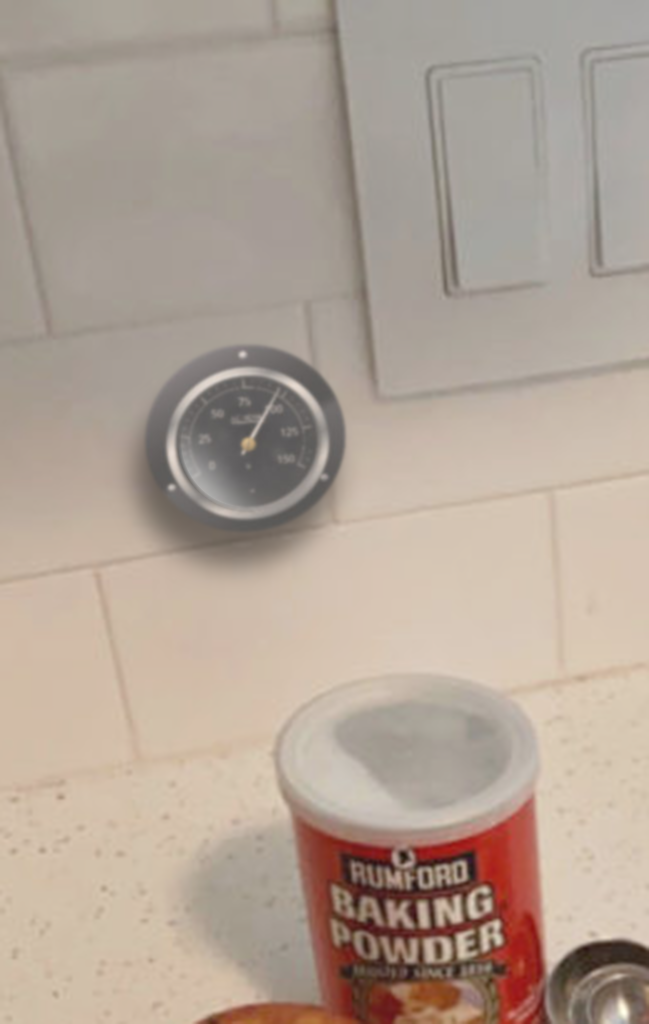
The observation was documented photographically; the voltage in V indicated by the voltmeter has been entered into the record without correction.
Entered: 95 V
